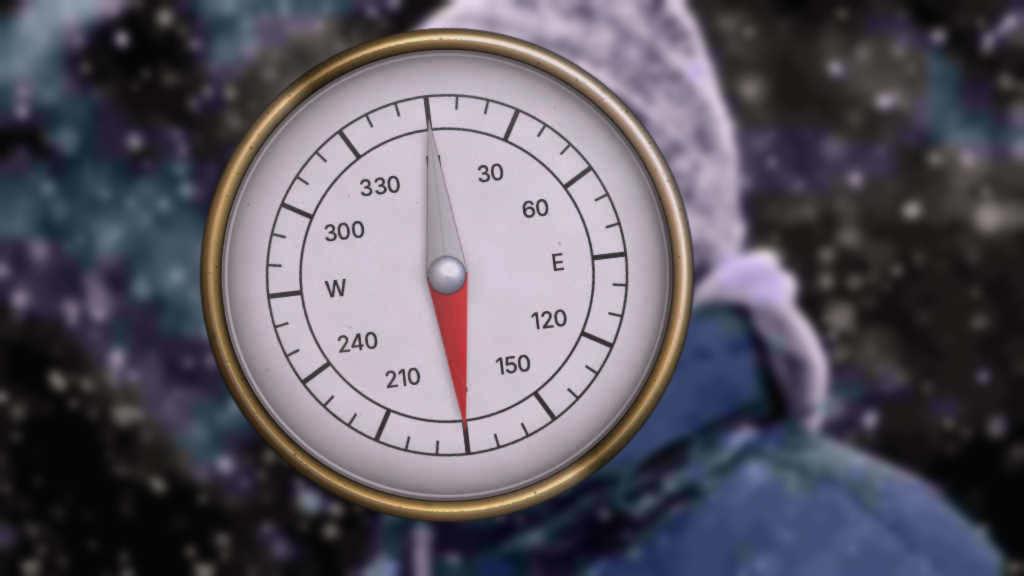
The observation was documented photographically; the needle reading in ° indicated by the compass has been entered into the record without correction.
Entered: 180 °
